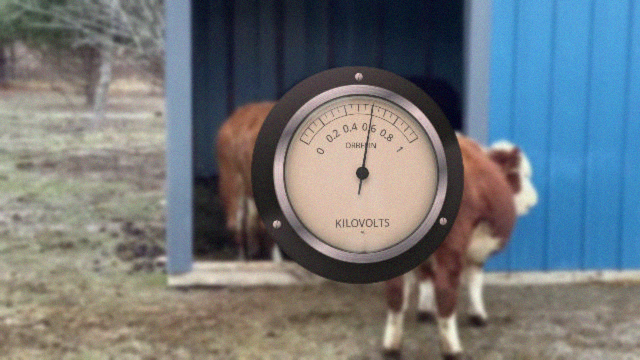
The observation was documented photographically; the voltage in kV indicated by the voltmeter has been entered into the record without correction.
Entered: 0.6 kV
